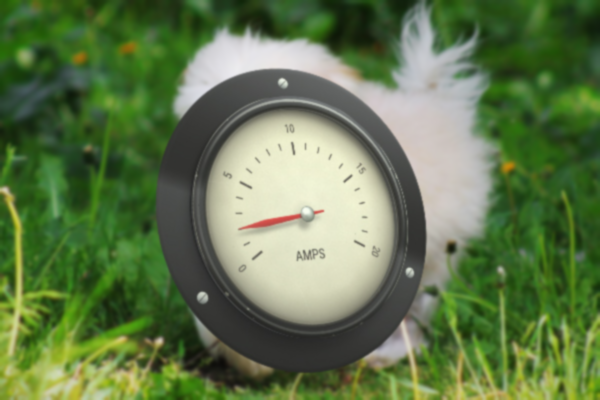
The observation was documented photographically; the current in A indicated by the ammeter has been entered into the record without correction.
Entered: 2 A
